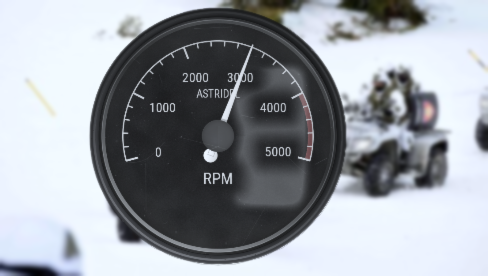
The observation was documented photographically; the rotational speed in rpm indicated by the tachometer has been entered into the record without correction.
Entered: 3000 rpm
